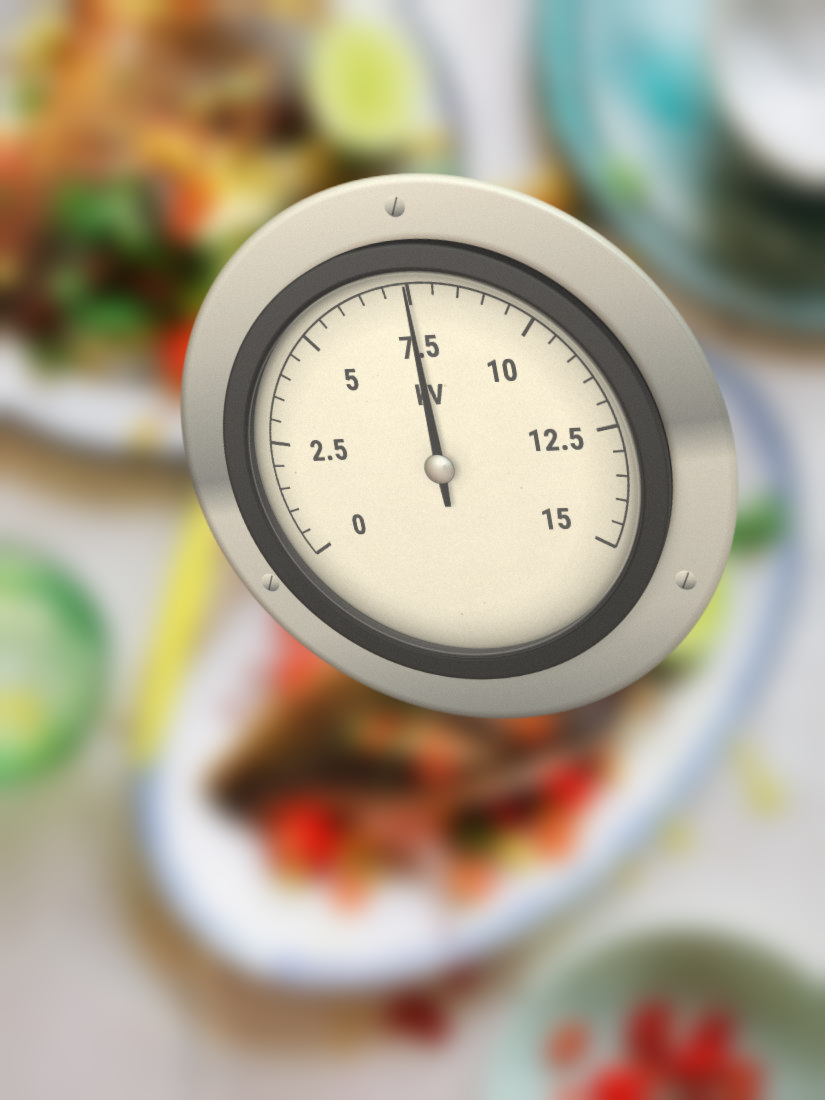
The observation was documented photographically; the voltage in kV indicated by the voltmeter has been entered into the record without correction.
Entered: 7.5 kV
